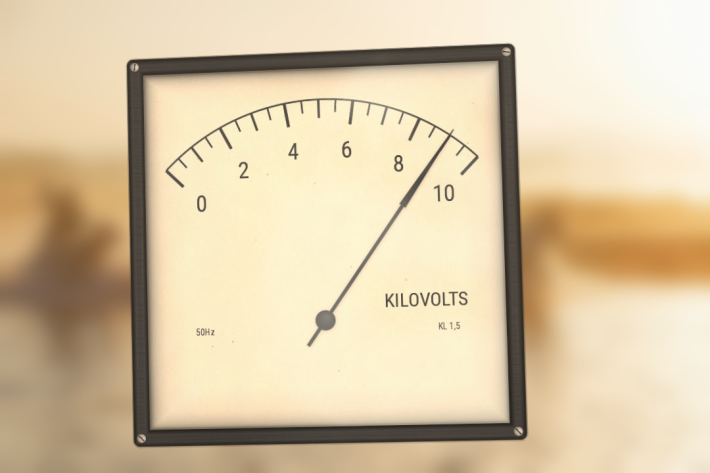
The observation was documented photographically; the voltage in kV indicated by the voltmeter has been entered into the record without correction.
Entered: 9 kV
